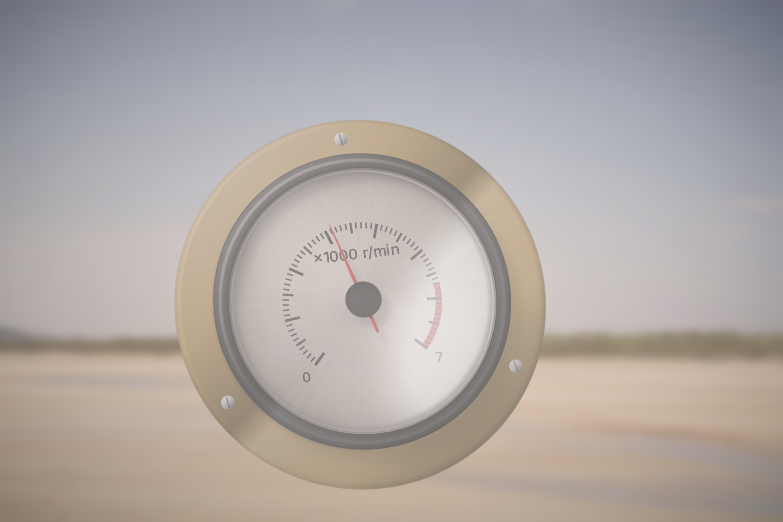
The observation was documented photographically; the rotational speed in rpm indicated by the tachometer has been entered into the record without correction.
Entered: 3100 rpm
